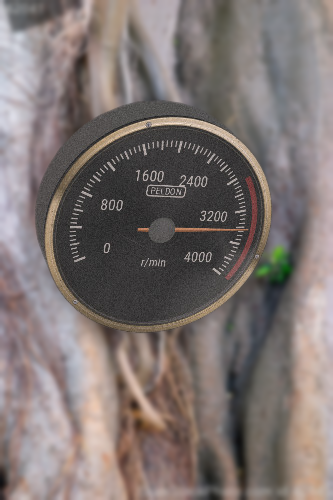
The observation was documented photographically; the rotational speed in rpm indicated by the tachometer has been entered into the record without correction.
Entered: 3400 rpm
